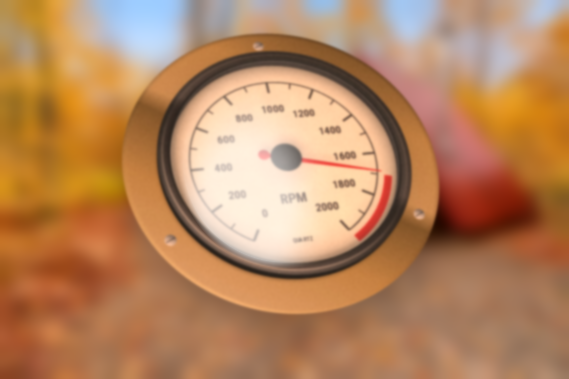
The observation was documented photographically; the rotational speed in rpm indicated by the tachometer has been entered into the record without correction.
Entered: 1700 rpm
